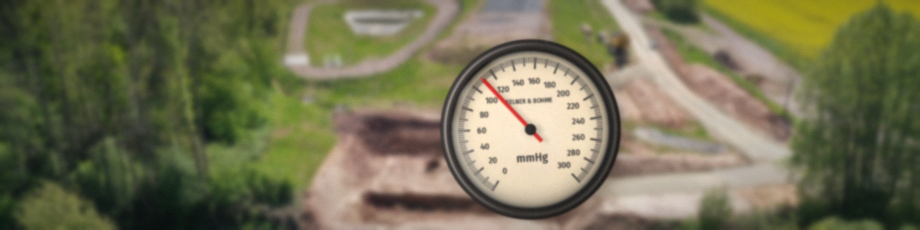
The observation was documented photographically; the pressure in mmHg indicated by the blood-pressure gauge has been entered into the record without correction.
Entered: 110 mmHg
